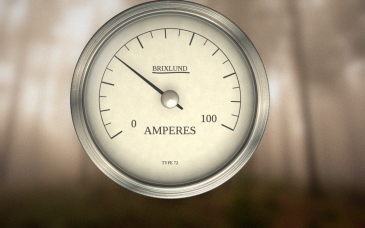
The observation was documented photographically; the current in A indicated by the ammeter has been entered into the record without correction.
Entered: 30 A
